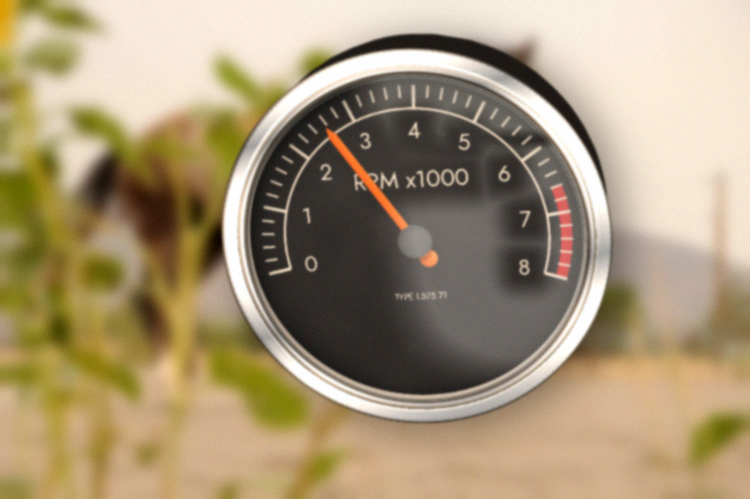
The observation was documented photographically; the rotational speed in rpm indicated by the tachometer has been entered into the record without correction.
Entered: 2600 rpm
